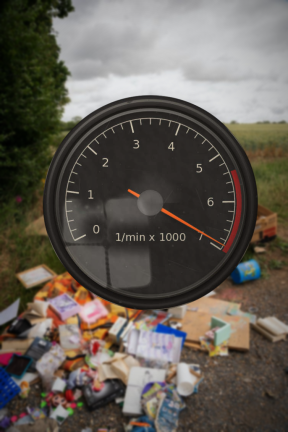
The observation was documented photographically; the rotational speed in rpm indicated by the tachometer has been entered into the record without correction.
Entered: 6900 rpm
